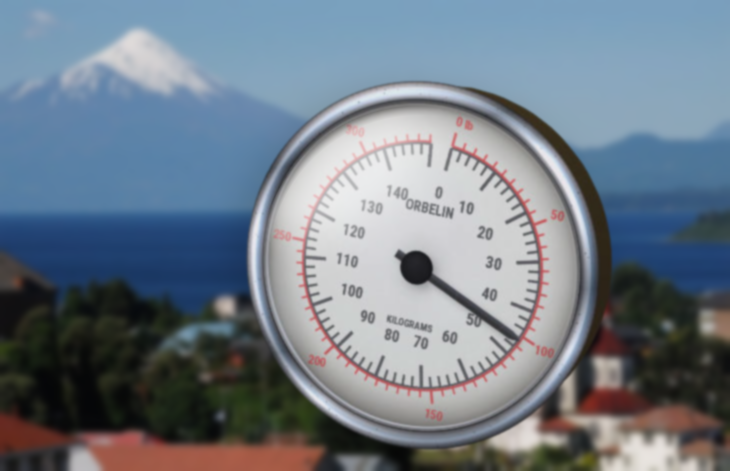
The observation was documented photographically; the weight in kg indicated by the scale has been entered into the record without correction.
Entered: 46 kg
